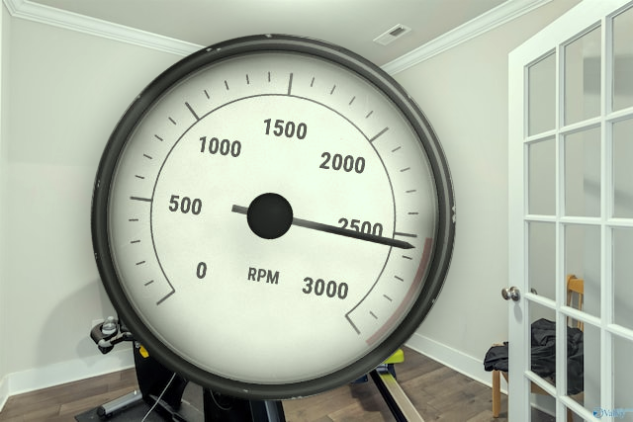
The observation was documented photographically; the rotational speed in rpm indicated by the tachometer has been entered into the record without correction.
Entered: 2550 rpm
